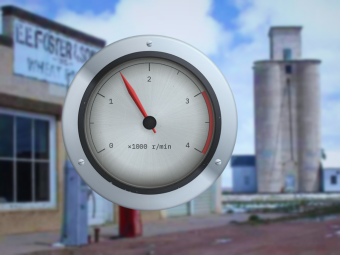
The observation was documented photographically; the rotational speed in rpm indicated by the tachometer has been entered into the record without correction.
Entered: 1500 rpm
